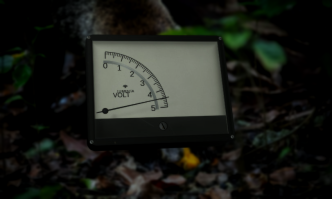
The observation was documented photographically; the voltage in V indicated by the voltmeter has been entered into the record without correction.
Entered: 4.5 V
